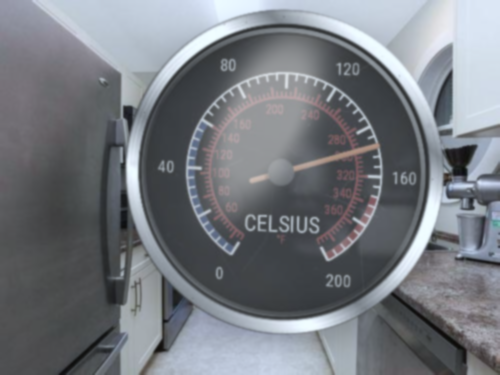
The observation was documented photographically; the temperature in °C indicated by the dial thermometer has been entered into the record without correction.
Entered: 148 °C
